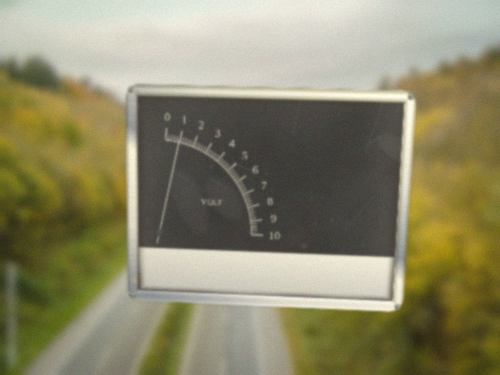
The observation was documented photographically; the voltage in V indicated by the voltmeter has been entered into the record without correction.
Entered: 1 V
